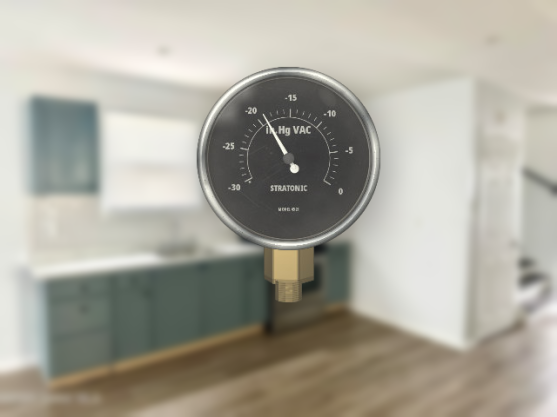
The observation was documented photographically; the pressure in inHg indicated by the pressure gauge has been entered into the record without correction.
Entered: -19 inHg
